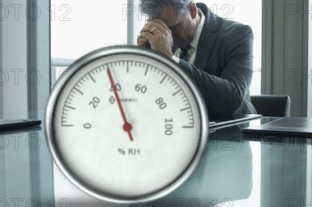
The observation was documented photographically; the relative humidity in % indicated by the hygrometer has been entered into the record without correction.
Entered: 40 %
